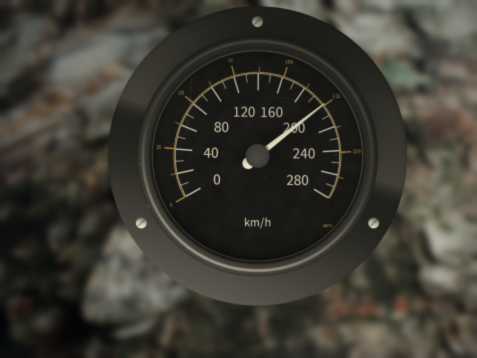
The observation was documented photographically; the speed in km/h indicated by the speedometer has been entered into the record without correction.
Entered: 200 km/h
